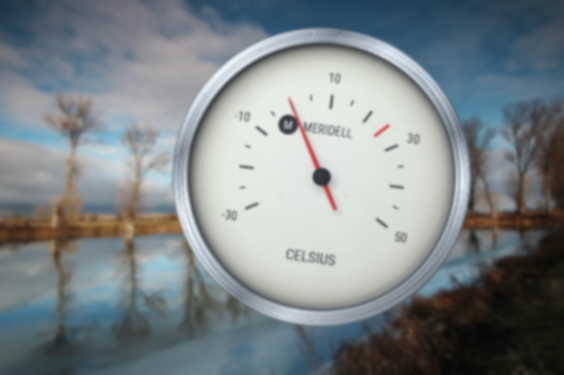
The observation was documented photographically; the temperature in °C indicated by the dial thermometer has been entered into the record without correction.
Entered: 0 °C
